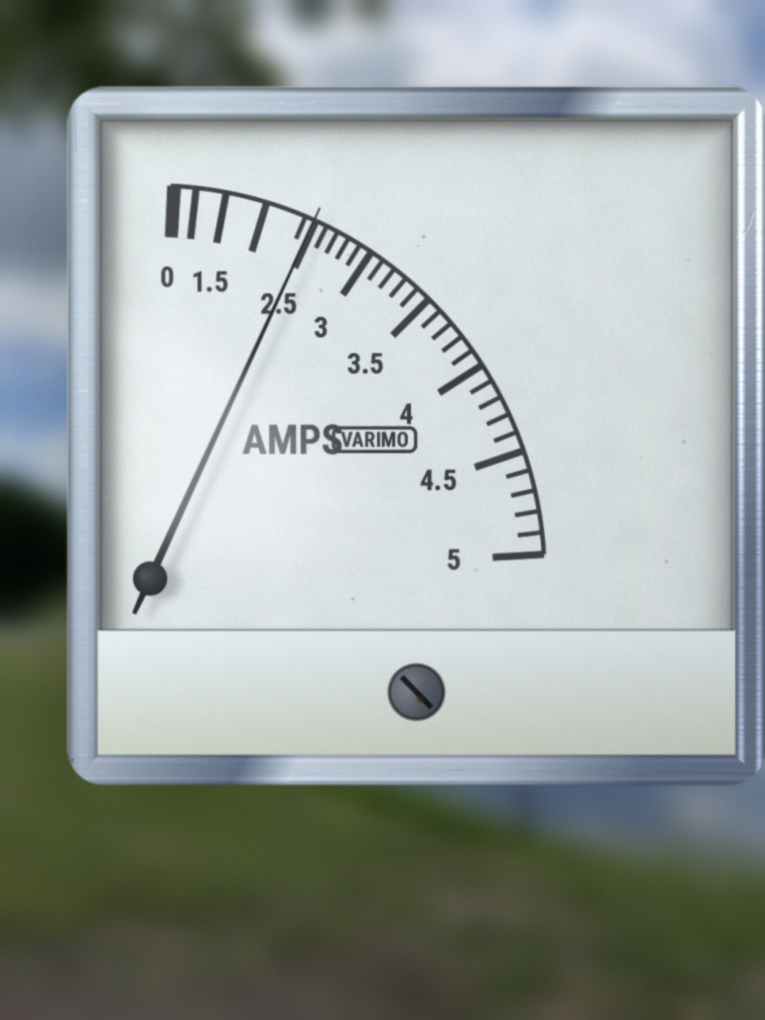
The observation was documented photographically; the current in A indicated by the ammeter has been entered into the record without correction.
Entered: 2.5 A
